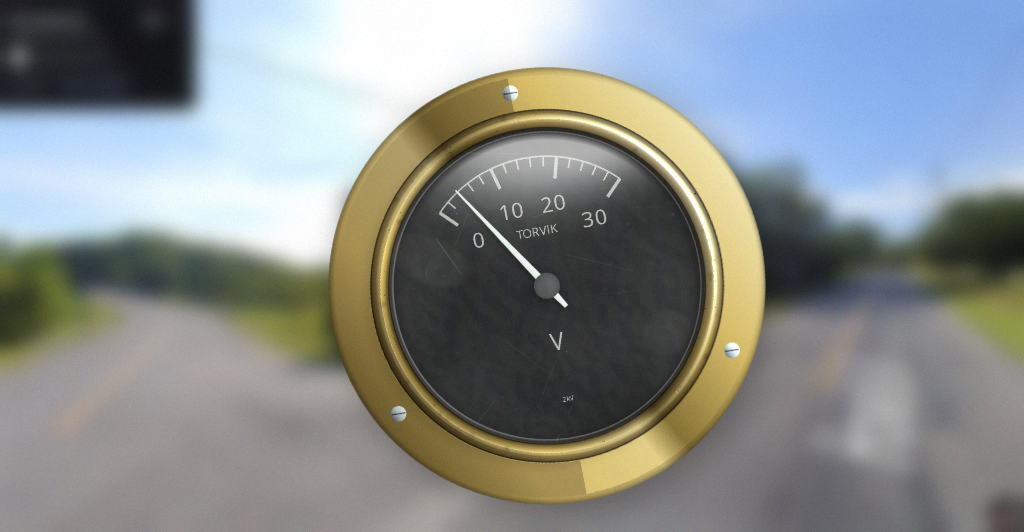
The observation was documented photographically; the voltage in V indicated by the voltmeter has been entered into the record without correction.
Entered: 4 V
